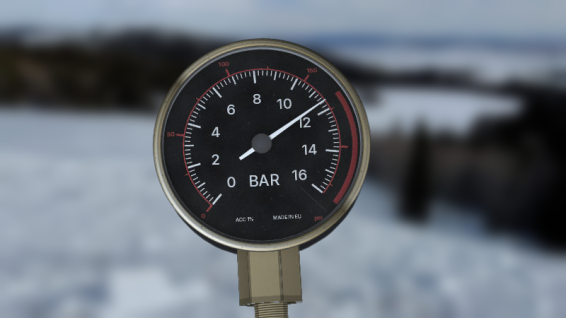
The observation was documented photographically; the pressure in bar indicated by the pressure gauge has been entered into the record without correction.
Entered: 11.6 bar
